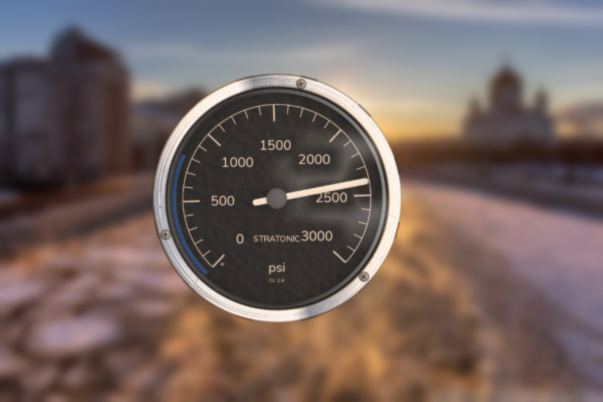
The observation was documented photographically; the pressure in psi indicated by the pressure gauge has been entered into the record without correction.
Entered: 2400 psi
